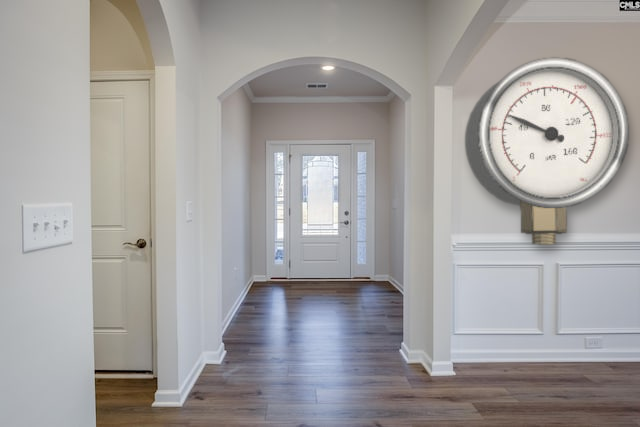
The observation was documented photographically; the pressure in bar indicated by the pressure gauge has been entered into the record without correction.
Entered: 45 bar
